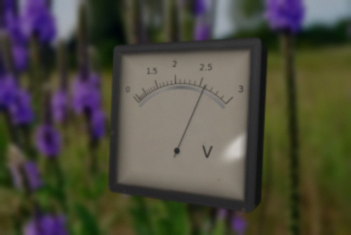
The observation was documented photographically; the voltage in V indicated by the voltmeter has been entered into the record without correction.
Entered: 2.6 V
